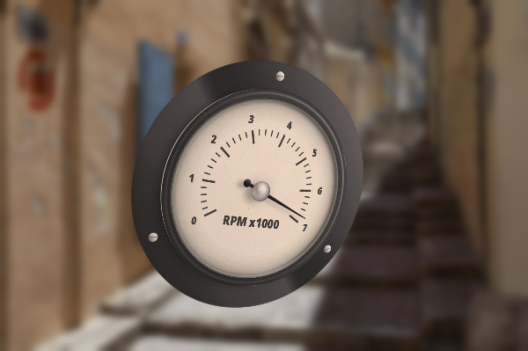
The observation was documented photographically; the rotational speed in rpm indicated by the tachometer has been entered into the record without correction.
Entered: 6800 rpm
